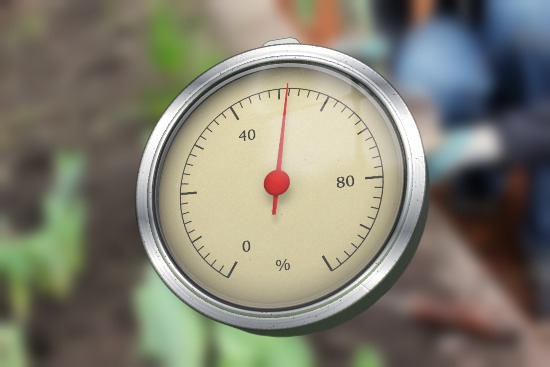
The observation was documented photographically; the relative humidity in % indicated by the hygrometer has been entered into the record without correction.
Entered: 52 %
